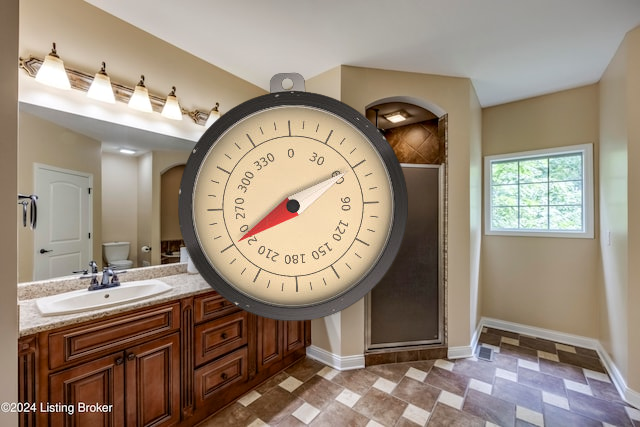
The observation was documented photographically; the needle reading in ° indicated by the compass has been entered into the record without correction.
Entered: 240 °
